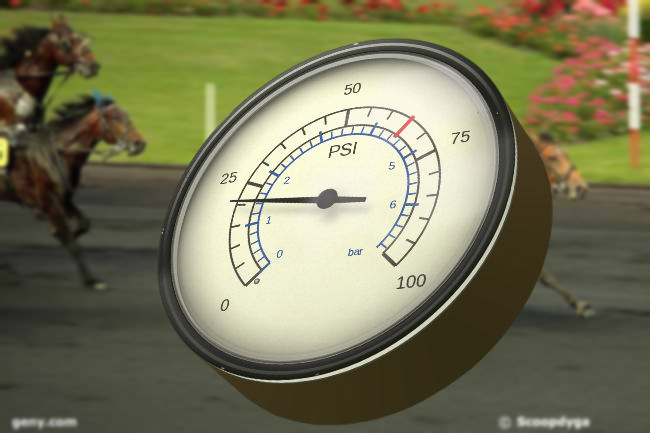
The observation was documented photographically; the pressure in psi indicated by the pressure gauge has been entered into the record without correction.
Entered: 20 psi
